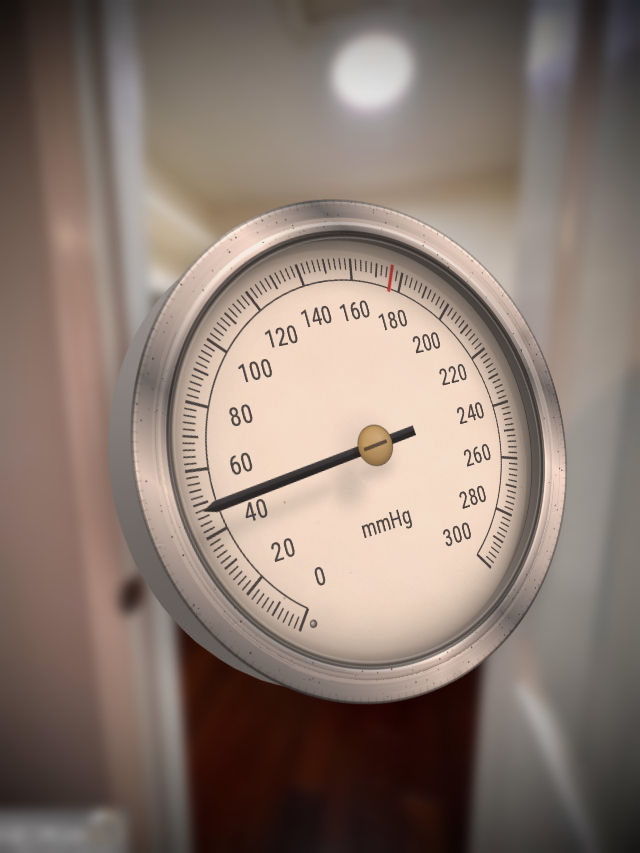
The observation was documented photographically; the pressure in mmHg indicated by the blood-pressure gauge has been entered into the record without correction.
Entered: 48 mmHg
